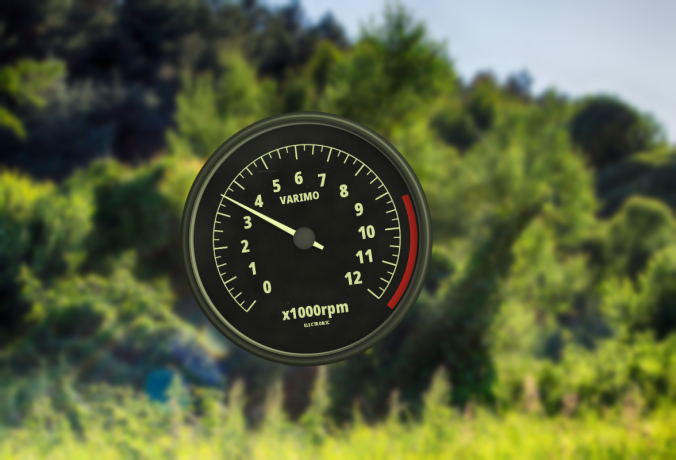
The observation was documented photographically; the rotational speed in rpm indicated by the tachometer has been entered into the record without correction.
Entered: 3500 rpm
